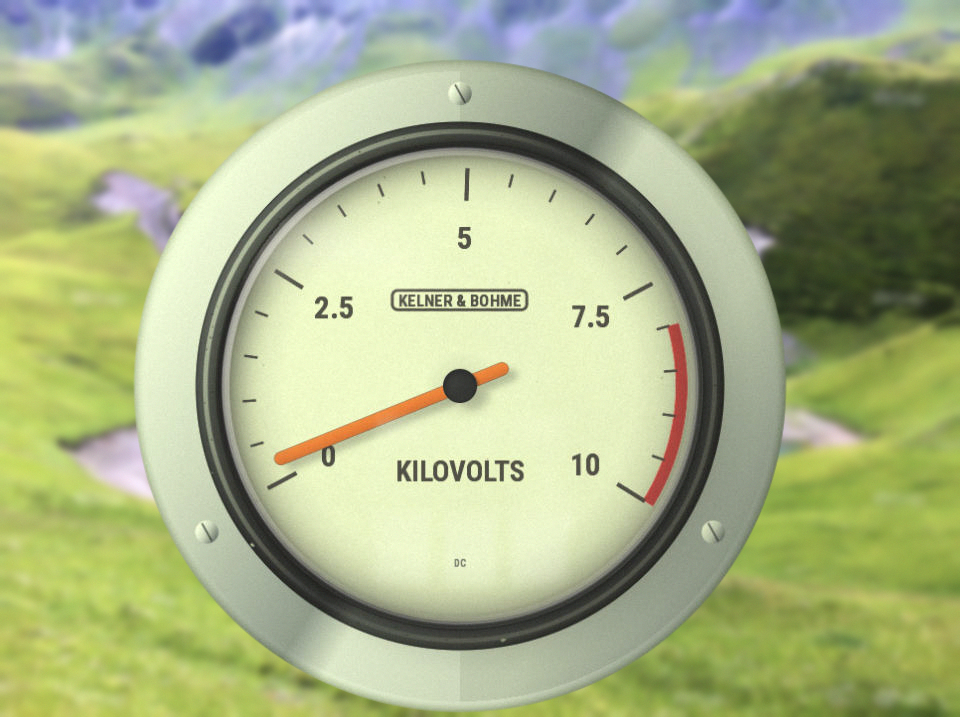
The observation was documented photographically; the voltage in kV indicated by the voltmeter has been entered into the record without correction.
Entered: 0.25 kV
